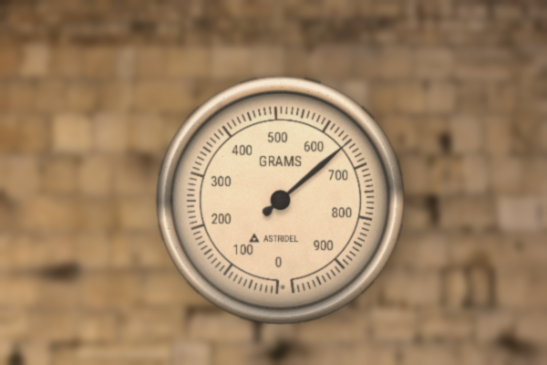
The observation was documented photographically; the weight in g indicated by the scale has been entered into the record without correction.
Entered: 650 g
